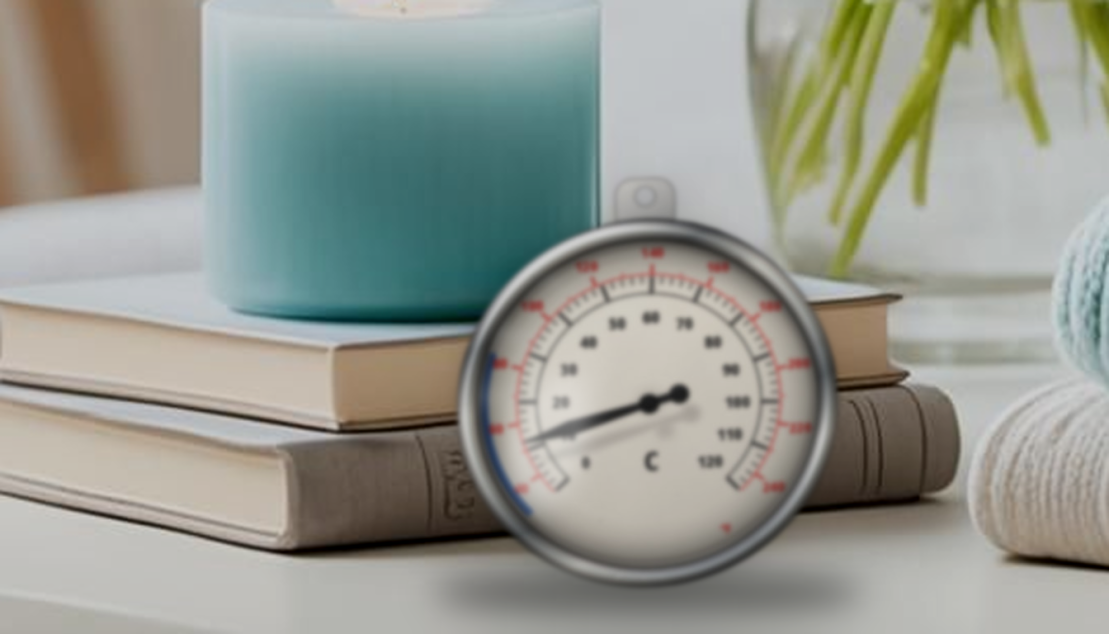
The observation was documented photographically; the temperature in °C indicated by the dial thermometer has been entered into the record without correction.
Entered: 12 °C
